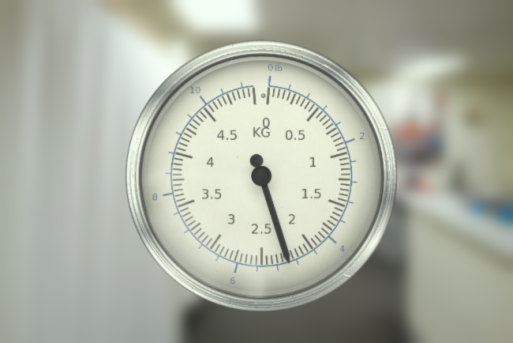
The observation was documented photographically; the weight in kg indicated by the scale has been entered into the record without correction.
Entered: 2.25 kg
